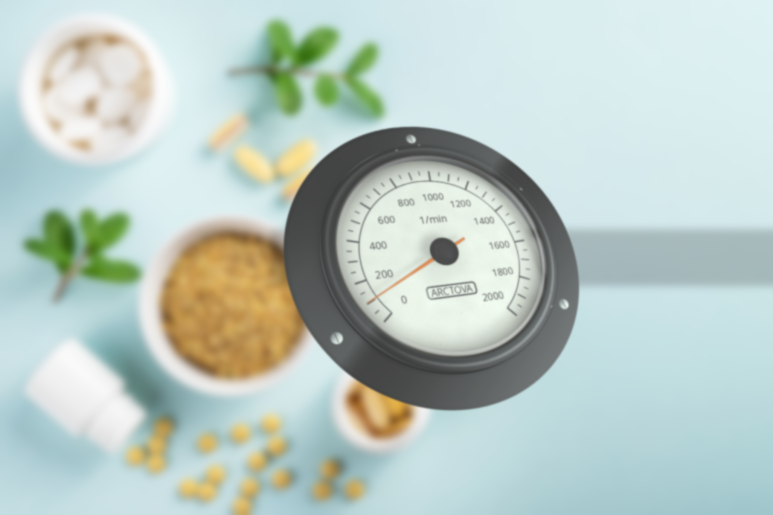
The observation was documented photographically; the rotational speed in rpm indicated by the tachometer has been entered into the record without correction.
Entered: 100 rpm
